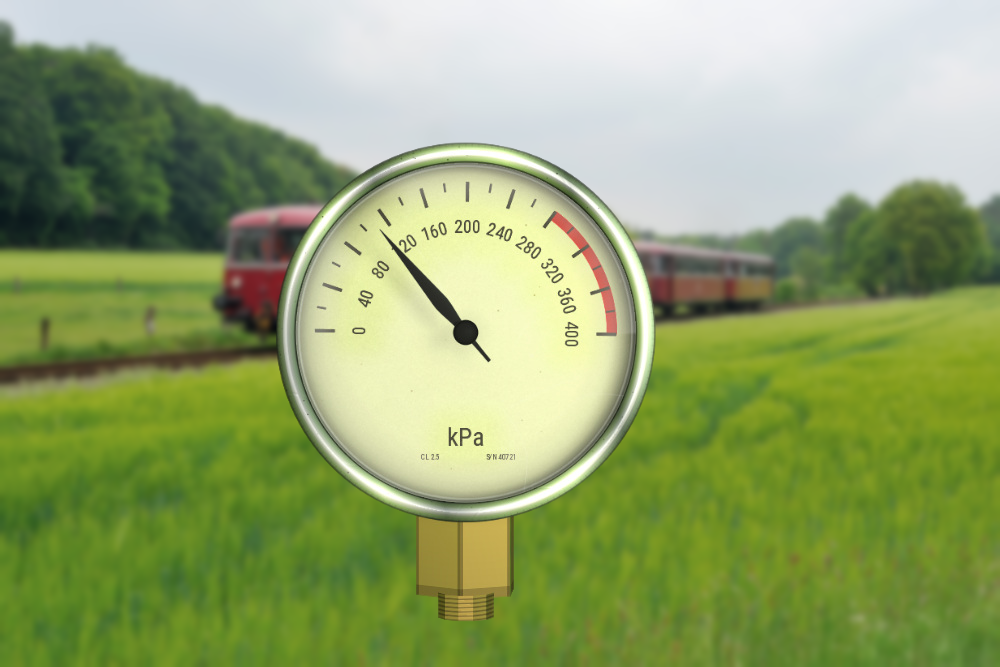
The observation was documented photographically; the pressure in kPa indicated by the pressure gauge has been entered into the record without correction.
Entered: 110 kPa
